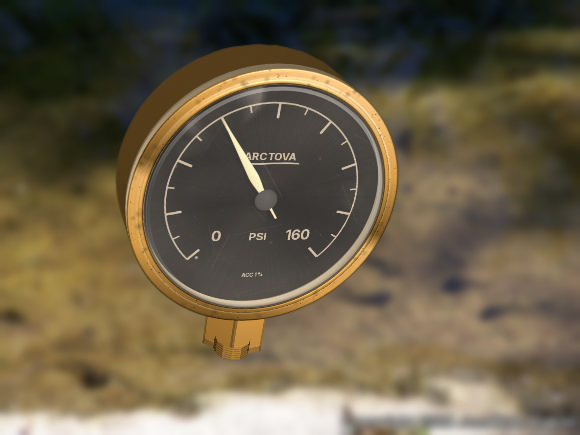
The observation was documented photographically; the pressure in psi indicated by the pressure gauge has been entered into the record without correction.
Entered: 60 psi
